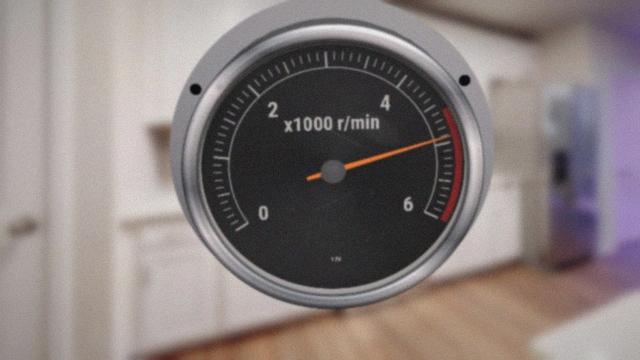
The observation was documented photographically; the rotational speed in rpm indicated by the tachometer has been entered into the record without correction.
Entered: 4900 rpm
